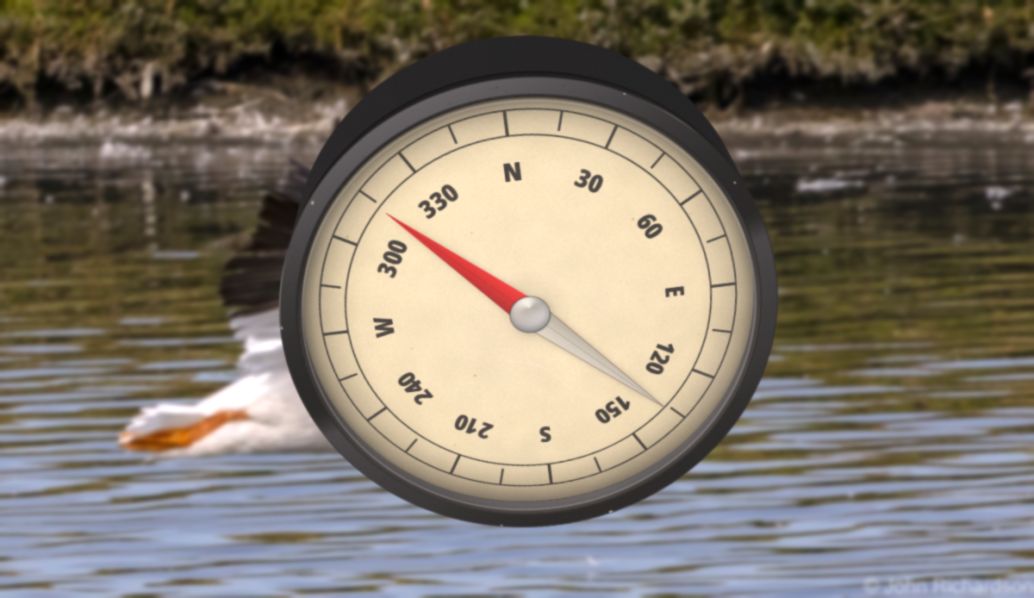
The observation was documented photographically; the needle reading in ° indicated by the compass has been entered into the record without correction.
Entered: 315 °
